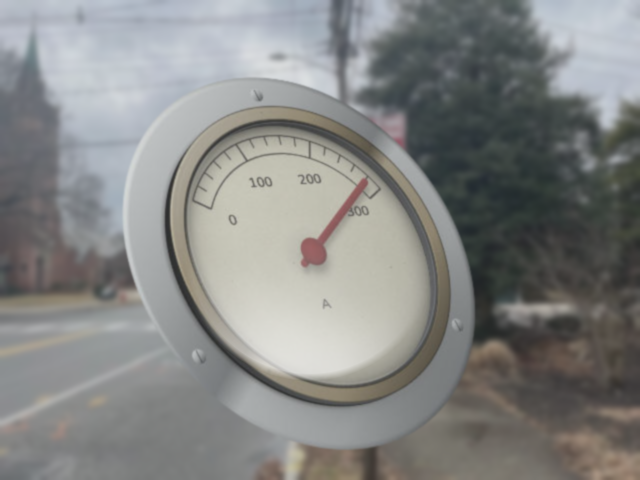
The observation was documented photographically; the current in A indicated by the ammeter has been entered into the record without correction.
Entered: 280 A
